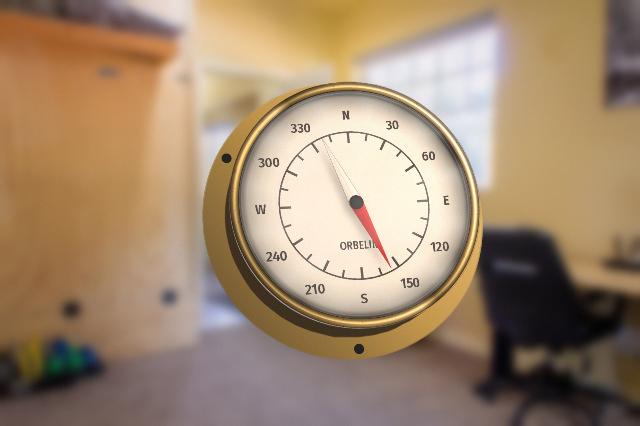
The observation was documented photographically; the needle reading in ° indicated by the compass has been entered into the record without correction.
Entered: 157.5 °
